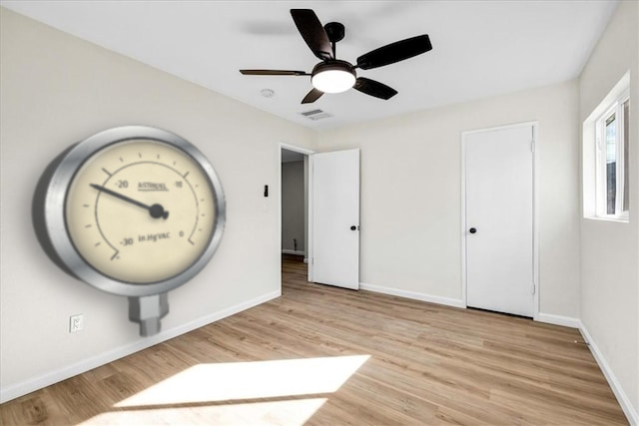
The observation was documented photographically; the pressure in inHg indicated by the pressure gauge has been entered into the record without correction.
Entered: -22 inHg
